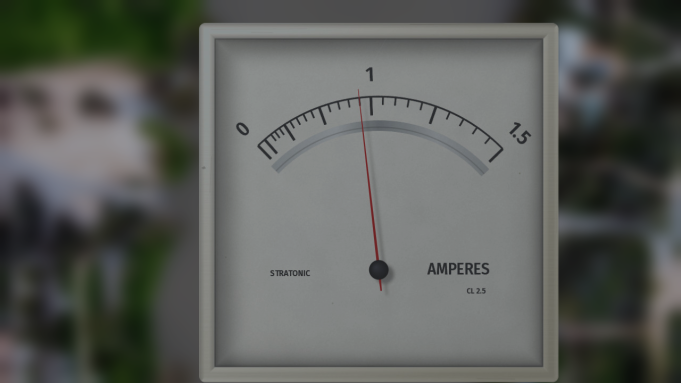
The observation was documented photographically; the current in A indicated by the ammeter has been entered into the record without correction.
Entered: 0.95 A
